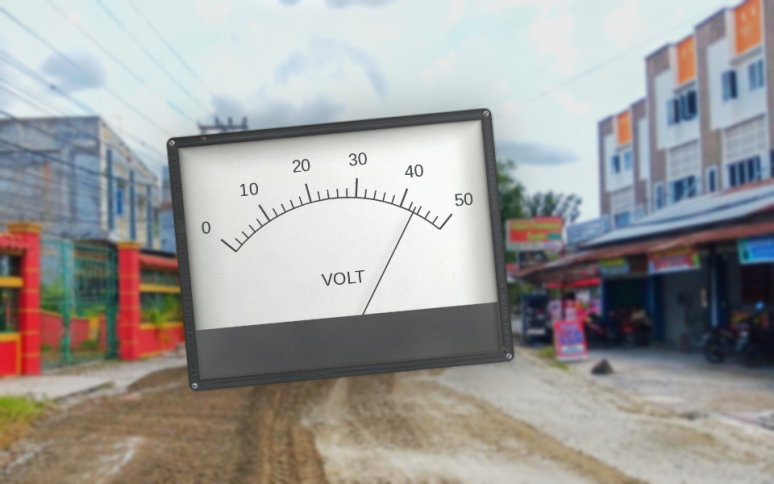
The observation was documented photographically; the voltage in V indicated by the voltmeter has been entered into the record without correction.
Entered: 43 V
